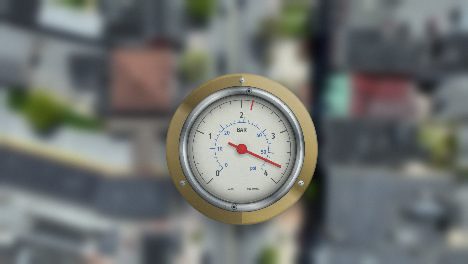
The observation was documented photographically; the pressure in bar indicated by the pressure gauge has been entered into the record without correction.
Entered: 3.7 bar
